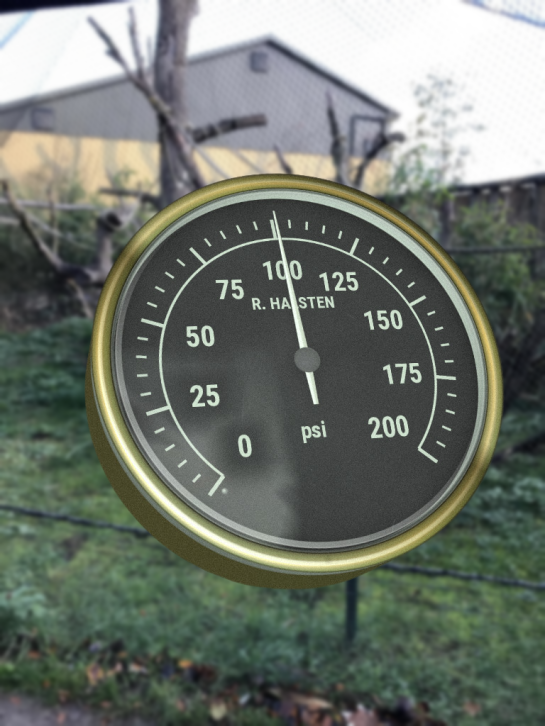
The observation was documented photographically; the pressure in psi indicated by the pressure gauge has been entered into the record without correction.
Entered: 100 psi
